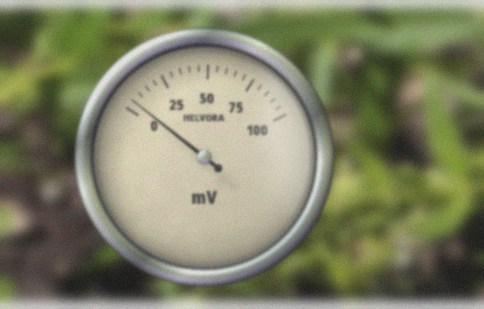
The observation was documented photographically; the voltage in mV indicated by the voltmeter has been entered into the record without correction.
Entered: 5 mV
